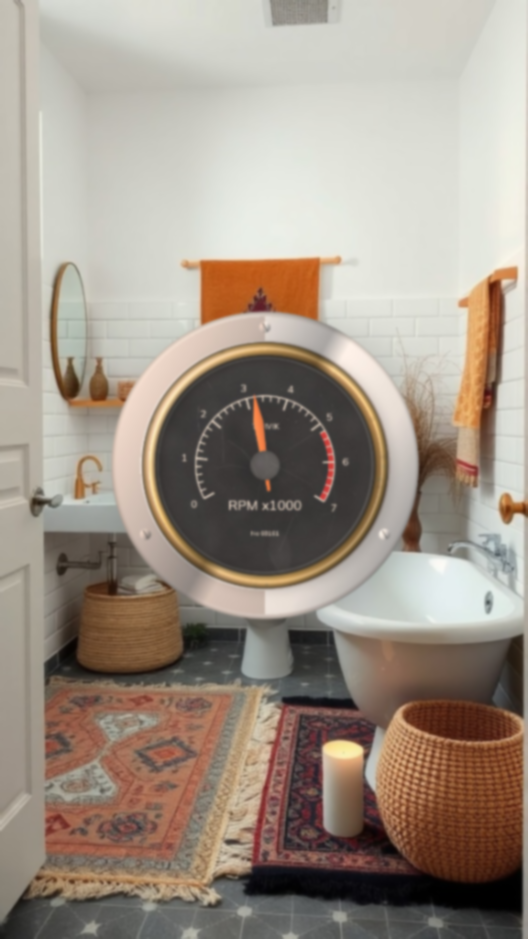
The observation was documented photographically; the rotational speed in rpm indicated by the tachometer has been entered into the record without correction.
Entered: 3200 rpm
